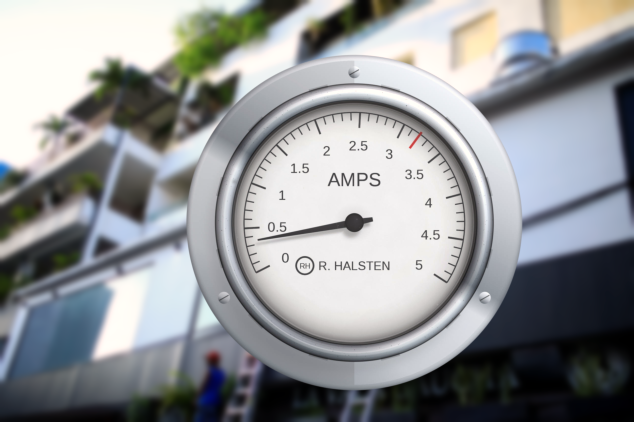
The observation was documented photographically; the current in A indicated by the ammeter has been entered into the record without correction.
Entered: 0.35 A
